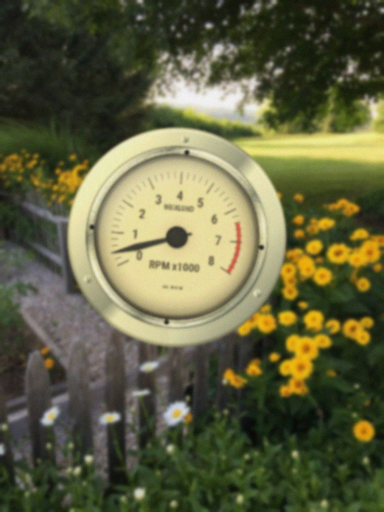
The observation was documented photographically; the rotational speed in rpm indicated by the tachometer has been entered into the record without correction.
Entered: 400 rpm
